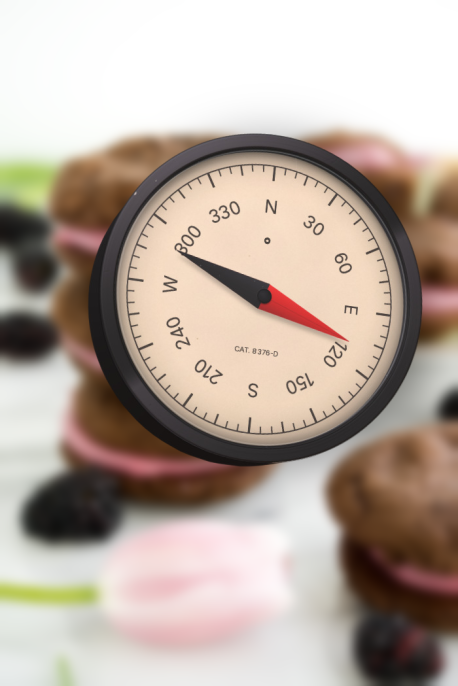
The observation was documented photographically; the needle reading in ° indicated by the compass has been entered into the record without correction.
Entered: 110 °
